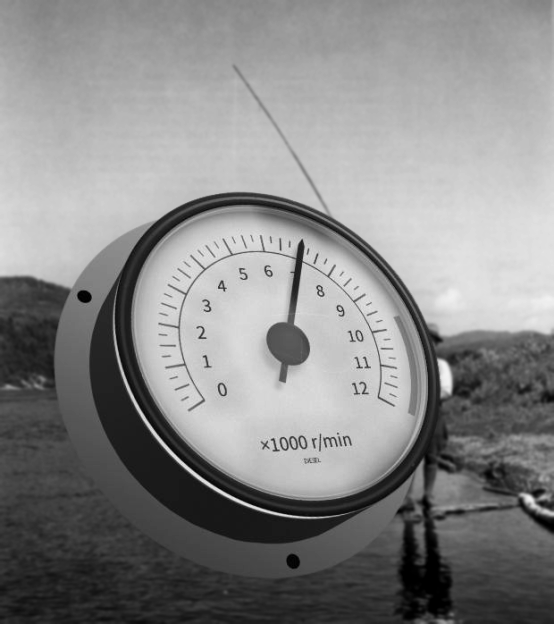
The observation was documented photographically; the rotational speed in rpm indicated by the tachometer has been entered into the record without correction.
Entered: 7000 rpm
